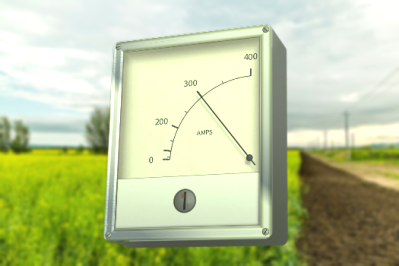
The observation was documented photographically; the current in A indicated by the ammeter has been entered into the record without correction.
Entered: 300 A
